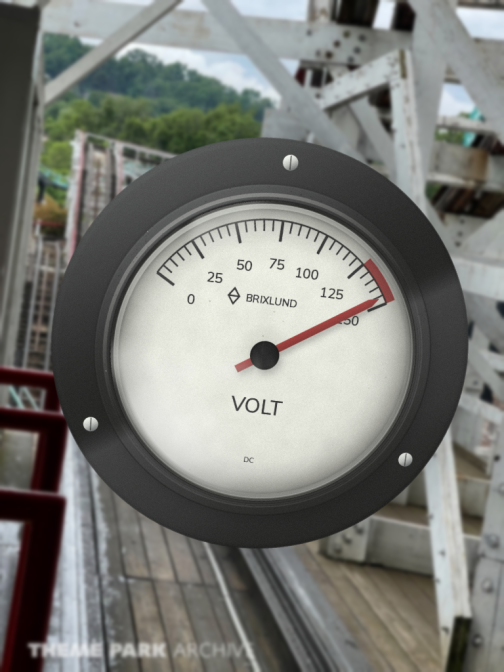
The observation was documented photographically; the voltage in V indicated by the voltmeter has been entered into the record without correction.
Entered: 145 V
